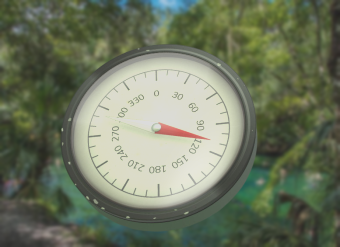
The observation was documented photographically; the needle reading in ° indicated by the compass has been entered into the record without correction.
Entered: 110 °
